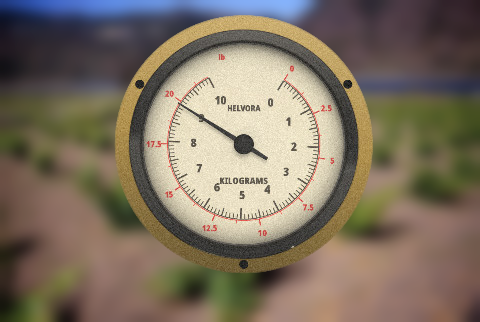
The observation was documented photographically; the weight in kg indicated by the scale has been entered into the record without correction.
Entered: 9 kg
